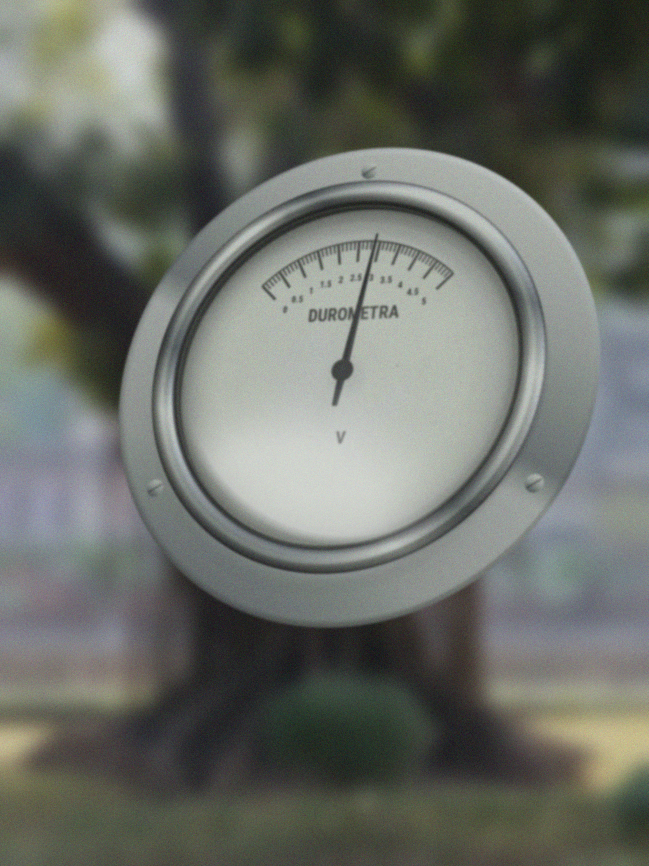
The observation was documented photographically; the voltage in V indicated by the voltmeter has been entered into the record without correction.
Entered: 3 V
